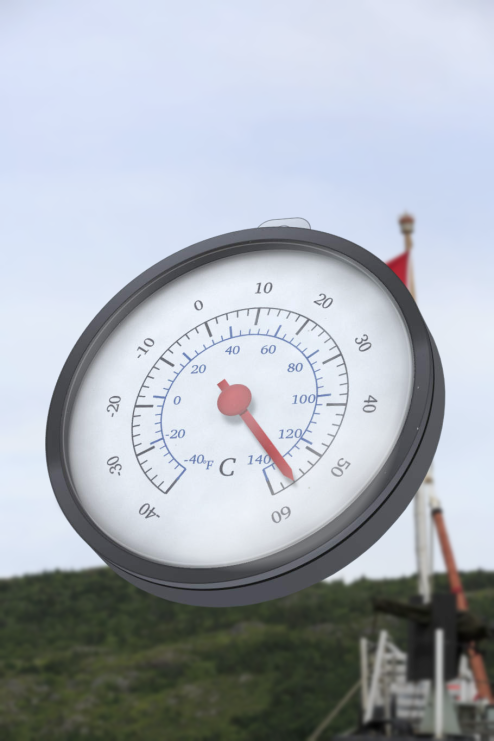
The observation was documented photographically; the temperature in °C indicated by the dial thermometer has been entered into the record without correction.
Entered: 56 °C
